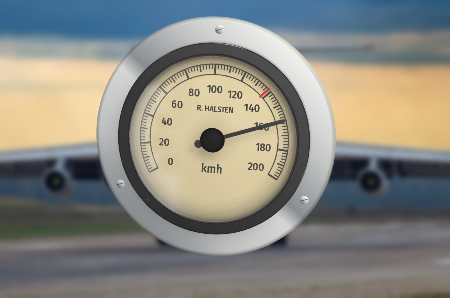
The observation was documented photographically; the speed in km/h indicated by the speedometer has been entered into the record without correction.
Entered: 160 km/h
